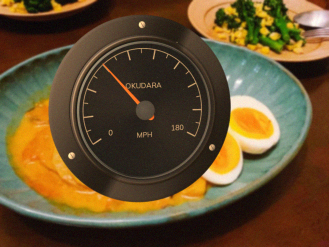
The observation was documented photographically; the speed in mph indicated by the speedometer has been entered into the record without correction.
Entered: 60 mph
